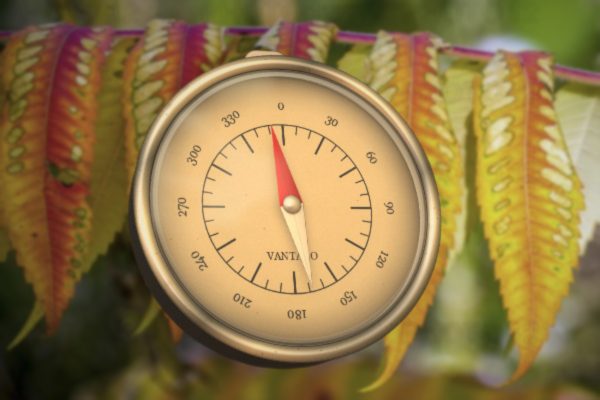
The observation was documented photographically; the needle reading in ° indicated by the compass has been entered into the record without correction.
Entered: 350 °
